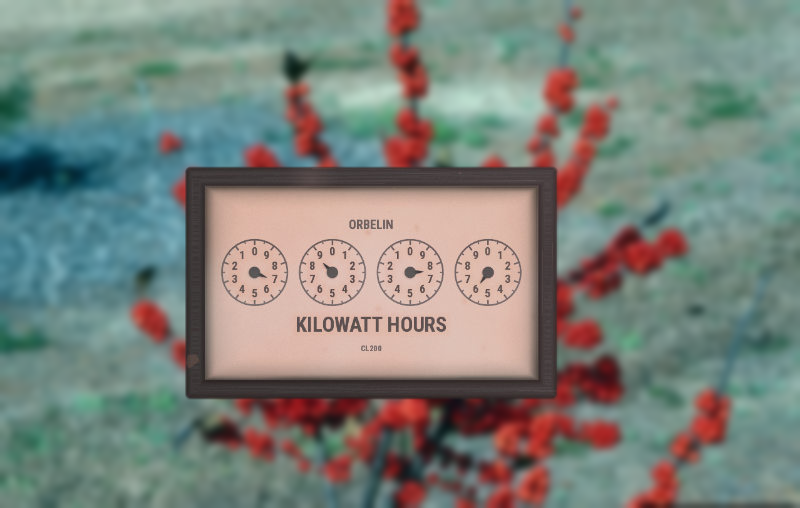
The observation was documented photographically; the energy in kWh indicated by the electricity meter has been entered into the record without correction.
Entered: 6876 kWh
